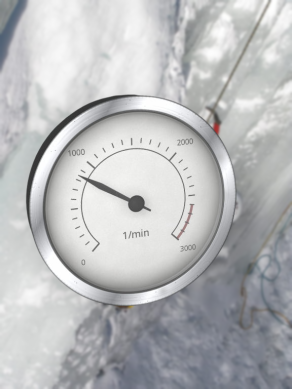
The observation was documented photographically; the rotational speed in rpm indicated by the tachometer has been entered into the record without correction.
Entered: 850 rpm
